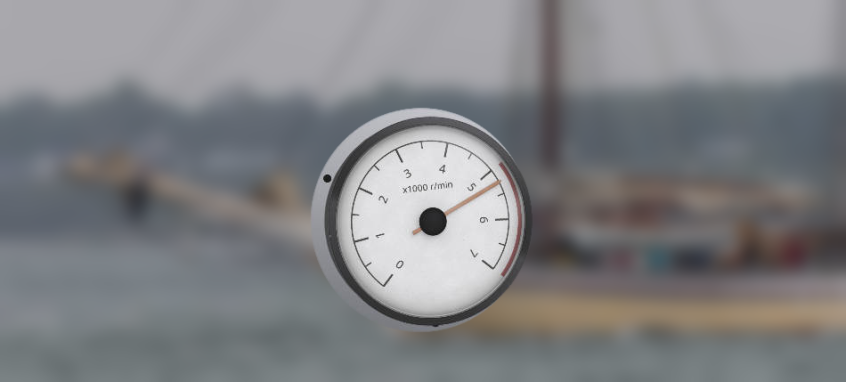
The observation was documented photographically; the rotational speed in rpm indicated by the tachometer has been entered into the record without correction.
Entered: 5250 rpm
